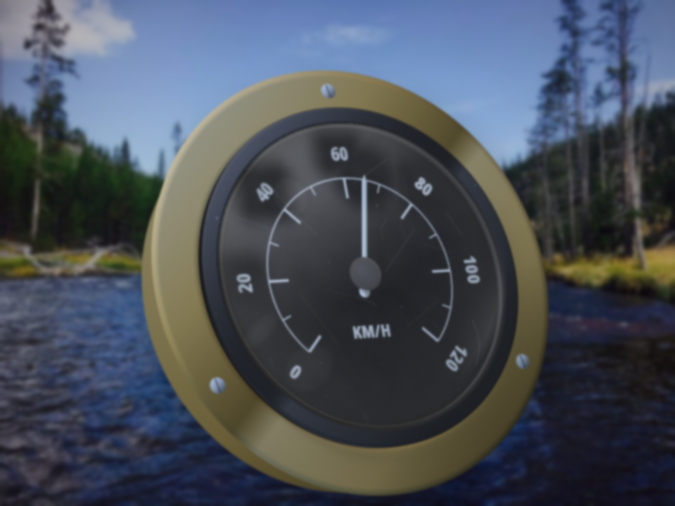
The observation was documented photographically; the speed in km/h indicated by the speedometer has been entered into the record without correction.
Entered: 65 km/h
